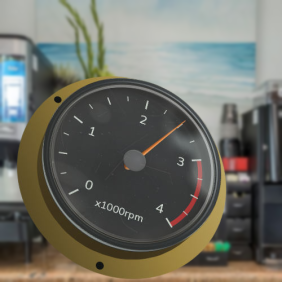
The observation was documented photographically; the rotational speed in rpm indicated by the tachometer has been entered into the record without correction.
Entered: 2500 rpm
